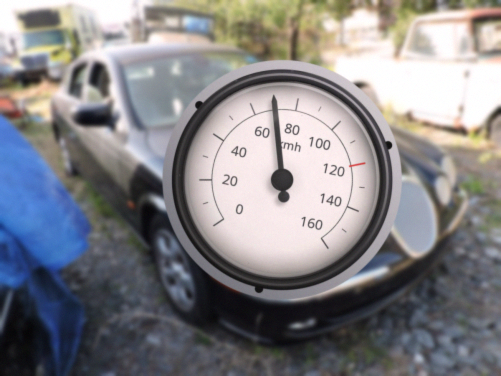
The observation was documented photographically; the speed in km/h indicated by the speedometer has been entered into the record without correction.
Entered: 70 km/h
